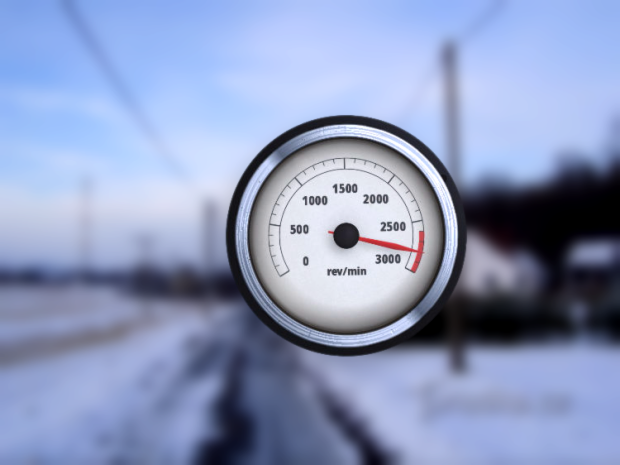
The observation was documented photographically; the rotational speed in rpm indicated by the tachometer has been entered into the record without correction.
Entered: 2800 rpm
